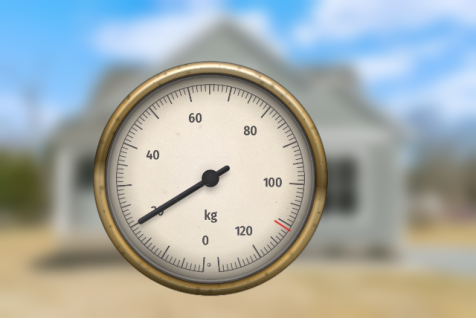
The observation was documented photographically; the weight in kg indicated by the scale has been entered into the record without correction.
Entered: 20 kg
